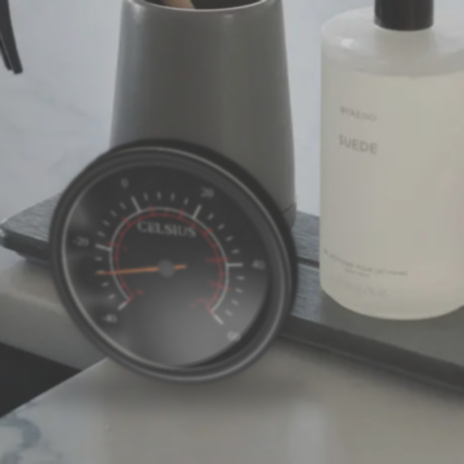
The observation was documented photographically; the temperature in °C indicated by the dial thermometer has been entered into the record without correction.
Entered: -28 °C
